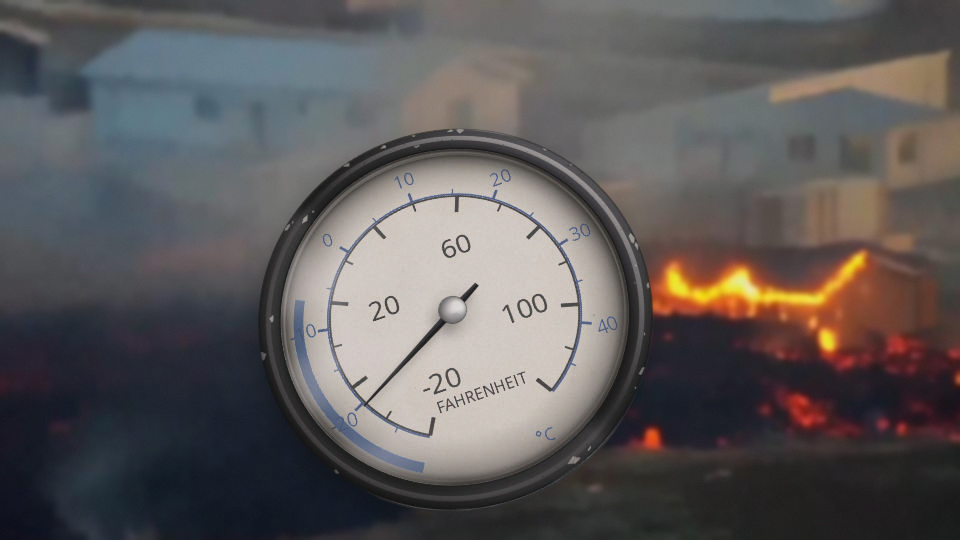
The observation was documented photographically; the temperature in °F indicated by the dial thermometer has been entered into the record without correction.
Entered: -5 °F
